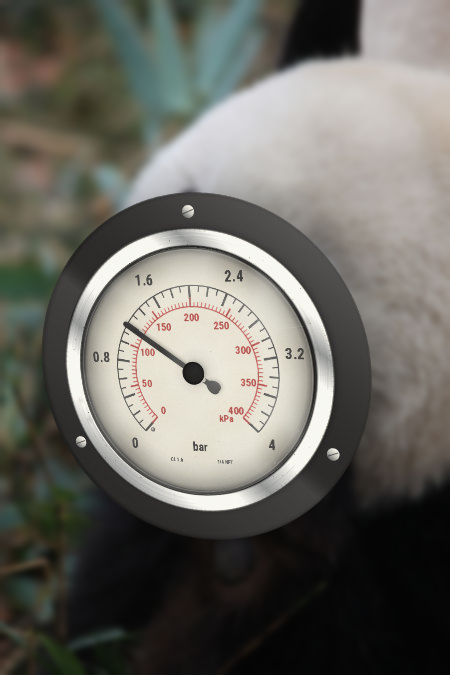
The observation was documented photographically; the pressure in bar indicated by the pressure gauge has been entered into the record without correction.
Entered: 1.2 bar
